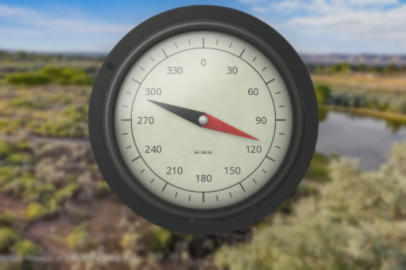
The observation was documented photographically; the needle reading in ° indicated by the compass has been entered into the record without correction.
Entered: 110 °
